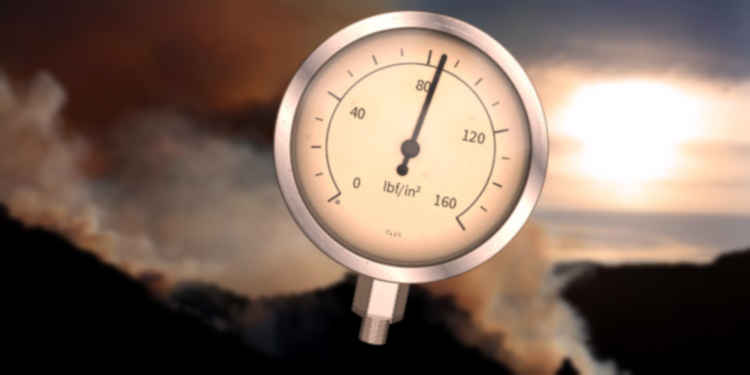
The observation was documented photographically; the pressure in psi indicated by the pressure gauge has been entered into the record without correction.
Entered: 85 psi
